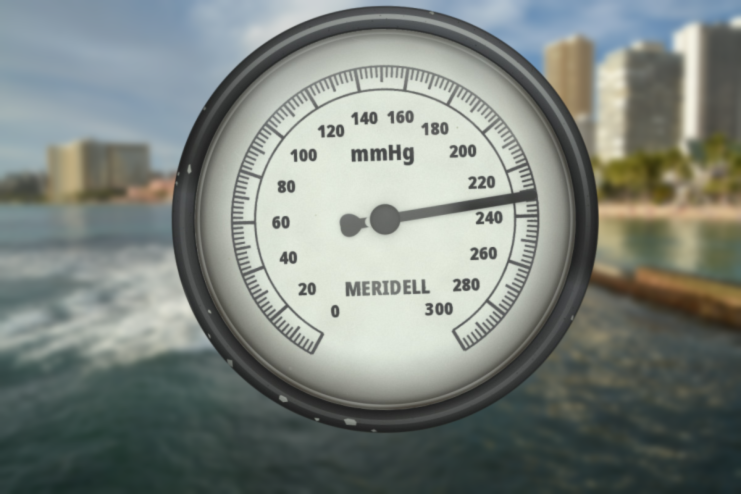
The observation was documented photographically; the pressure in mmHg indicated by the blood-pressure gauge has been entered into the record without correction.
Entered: 232 mmHg
